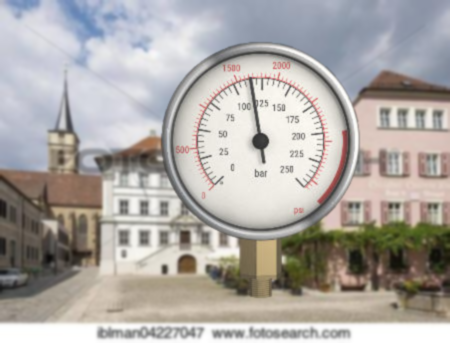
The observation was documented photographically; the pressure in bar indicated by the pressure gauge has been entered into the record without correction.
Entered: 115 bar
